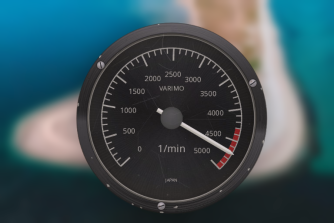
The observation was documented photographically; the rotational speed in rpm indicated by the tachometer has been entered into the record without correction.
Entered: 4700 rpm
